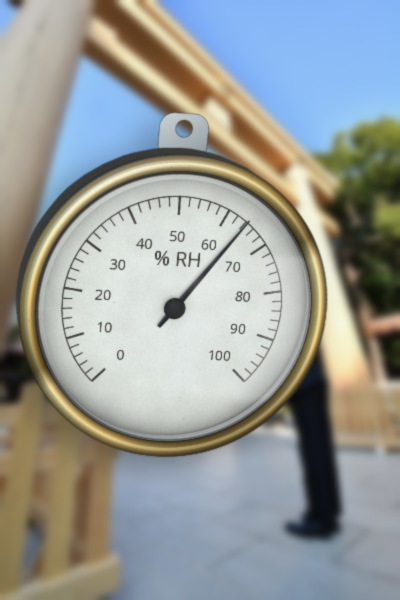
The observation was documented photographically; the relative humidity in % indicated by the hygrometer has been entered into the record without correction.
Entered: 64 %
